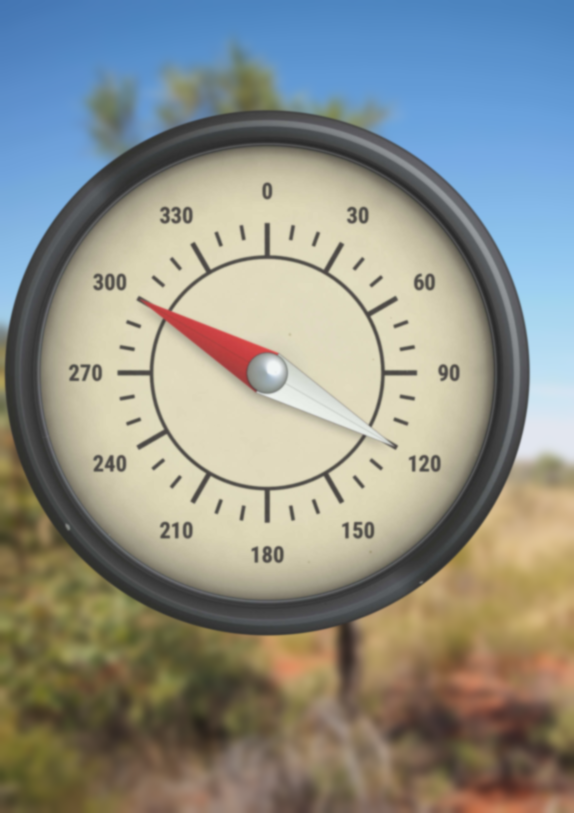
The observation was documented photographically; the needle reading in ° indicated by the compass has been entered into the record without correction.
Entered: 300 °
